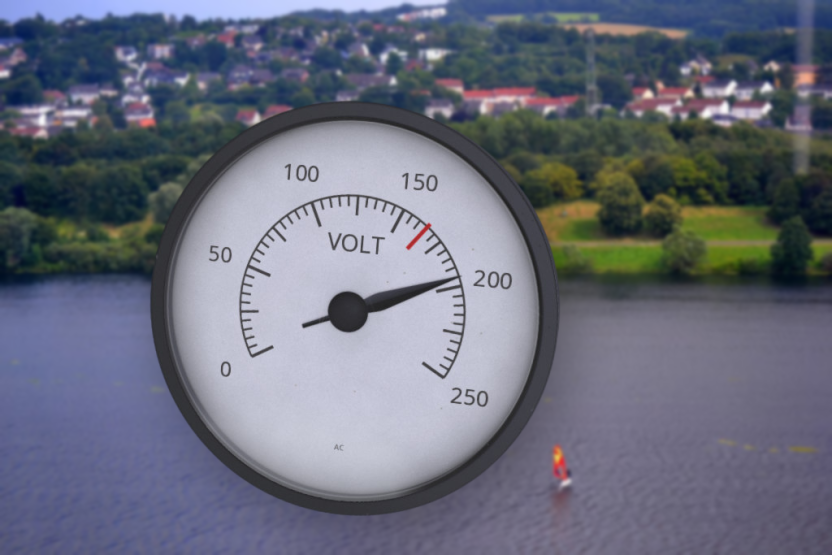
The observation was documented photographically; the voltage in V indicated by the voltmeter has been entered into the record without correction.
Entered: 195 V
